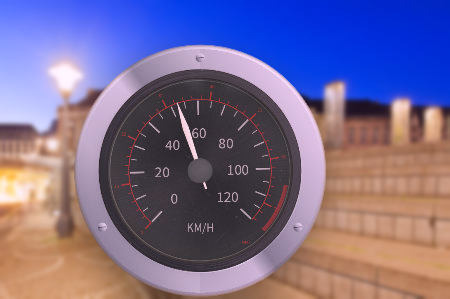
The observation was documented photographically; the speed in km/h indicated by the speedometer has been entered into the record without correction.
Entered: 52.5 km/h
